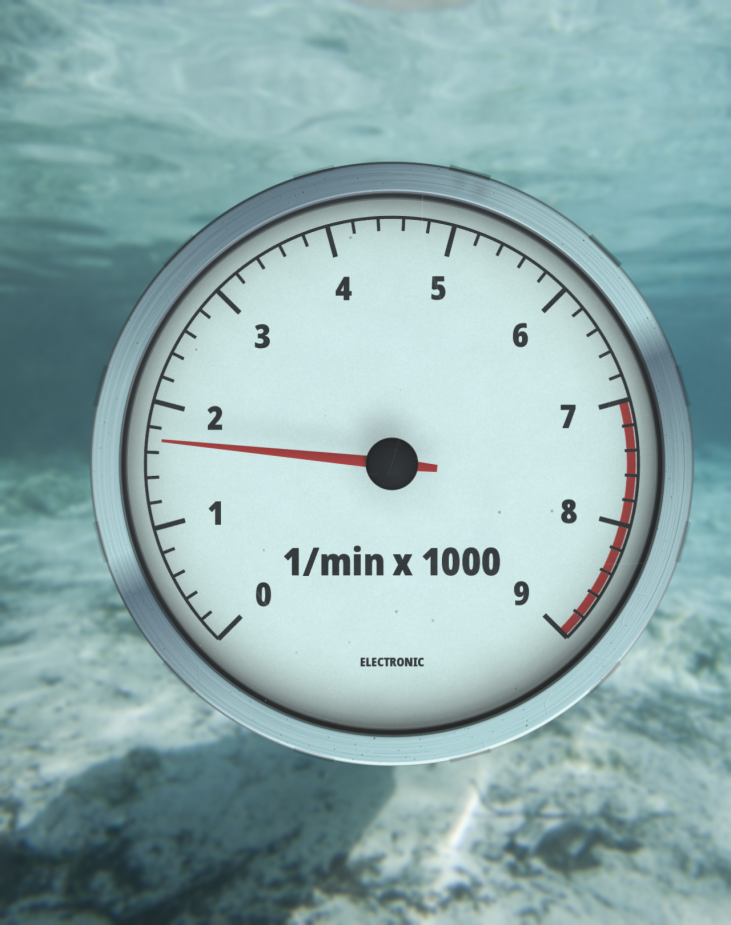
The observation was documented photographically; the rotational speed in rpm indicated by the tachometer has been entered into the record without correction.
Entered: 1700 rpm
